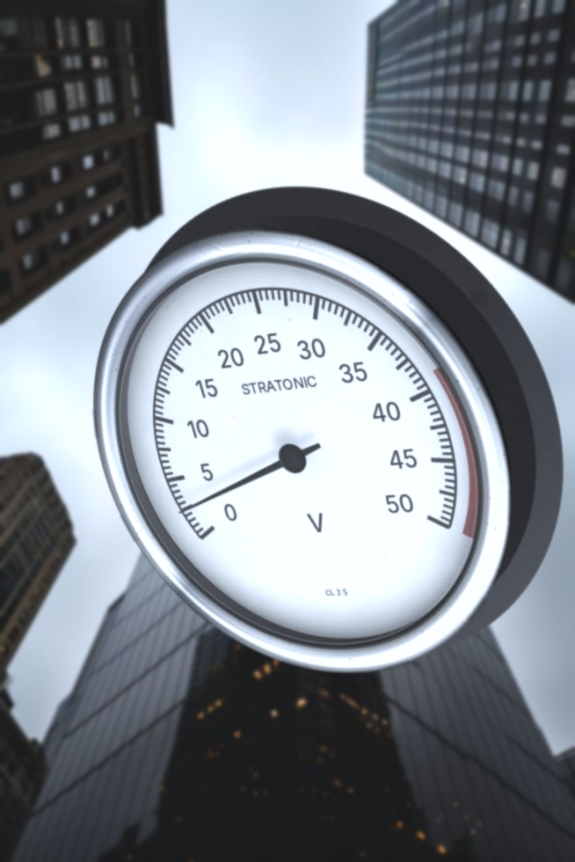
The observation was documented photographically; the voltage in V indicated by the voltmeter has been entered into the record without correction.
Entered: 2.5 V
